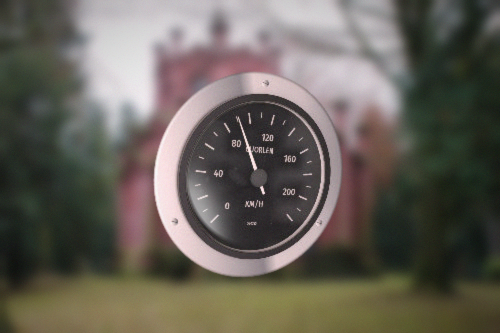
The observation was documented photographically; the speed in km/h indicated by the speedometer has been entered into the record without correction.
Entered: 90 km/h
